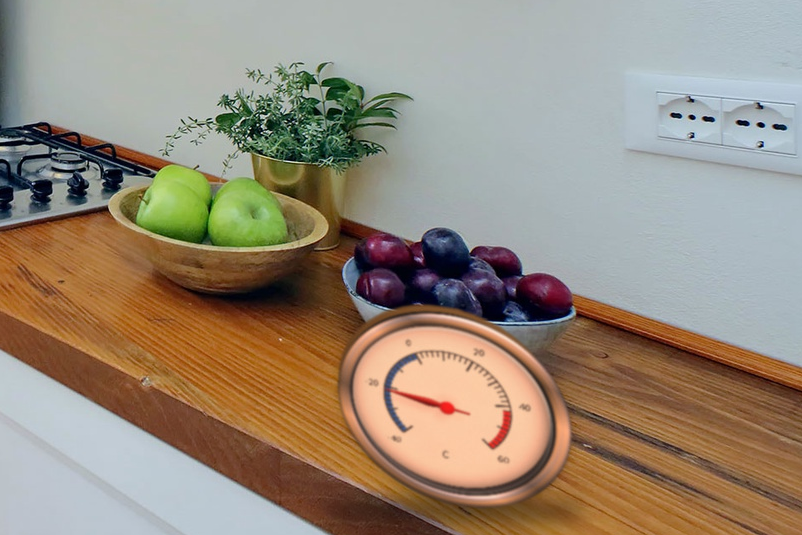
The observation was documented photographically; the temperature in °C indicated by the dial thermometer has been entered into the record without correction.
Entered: -20 °C
